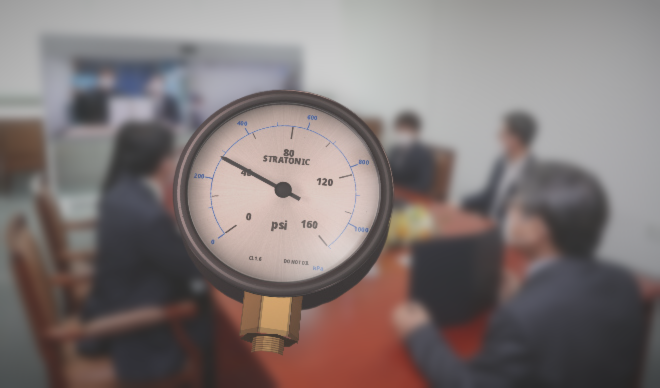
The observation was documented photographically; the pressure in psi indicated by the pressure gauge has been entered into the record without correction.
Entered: 40 psi
